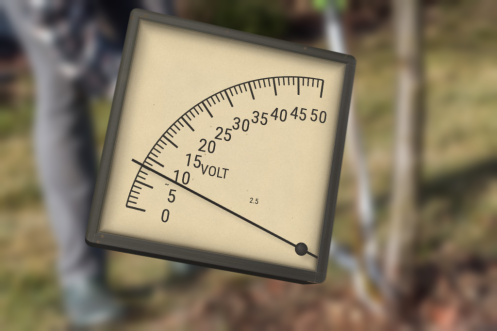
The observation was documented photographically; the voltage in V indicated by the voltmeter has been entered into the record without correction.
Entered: 8 V
